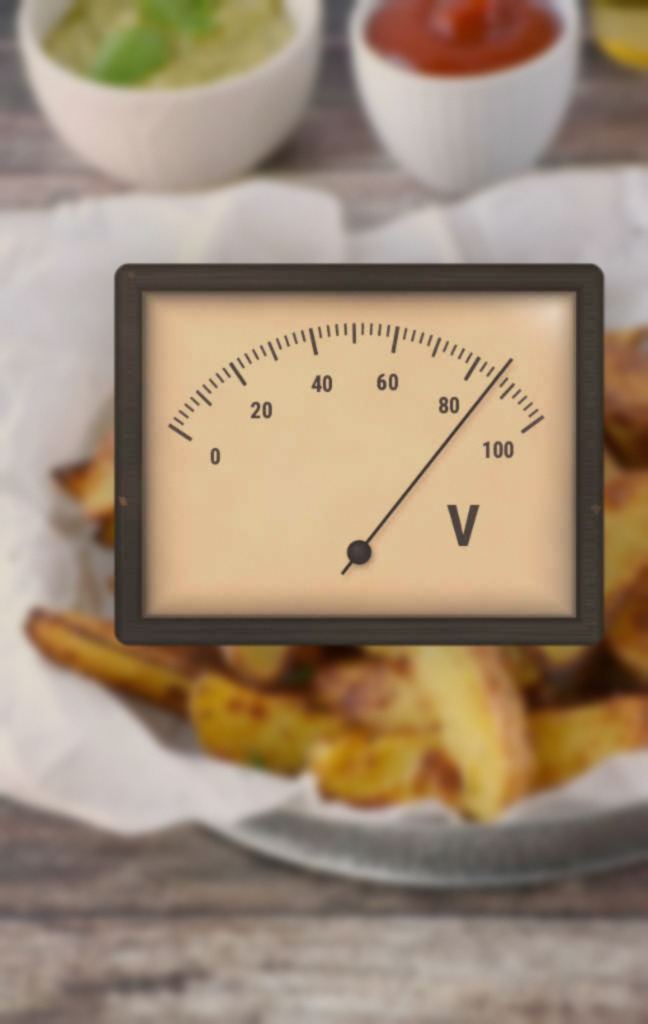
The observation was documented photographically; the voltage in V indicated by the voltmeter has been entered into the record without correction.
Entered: 86 V
